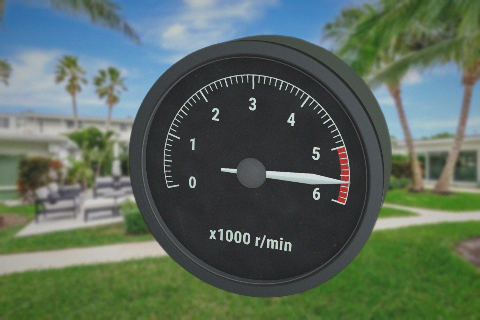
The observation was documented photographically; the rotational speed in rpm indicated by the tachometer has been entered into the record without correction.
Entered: 5600 rpm
